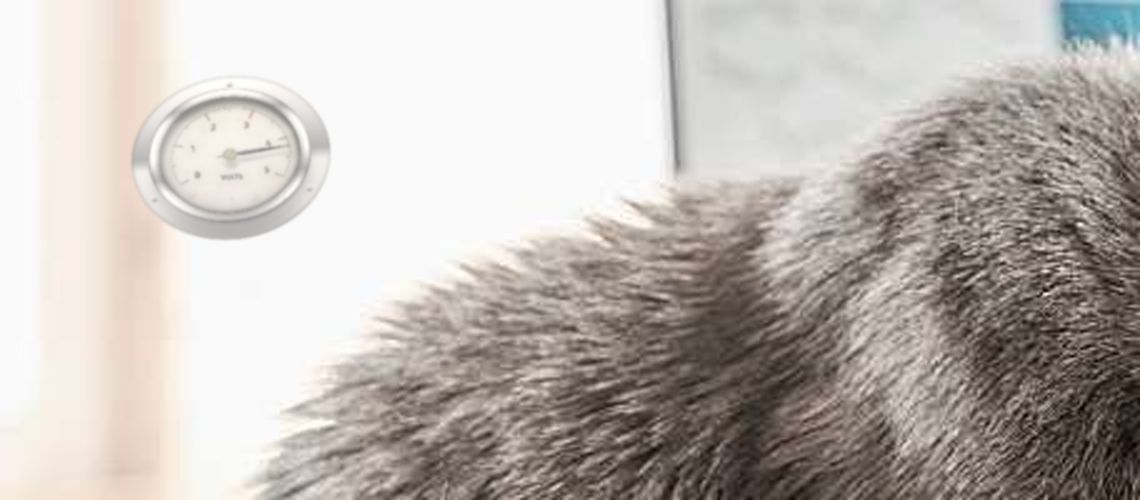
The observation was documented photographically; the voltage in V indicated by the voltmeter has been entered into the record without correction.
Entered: 4.25 V
